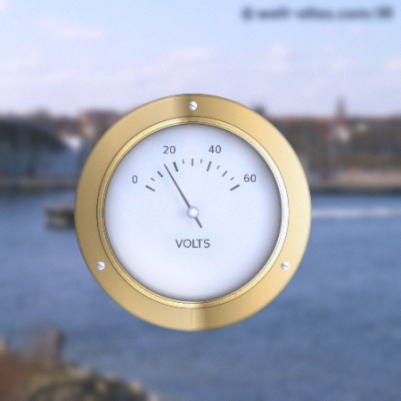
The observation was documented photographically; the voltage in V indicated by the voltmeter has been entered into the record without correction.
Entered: 15 V
